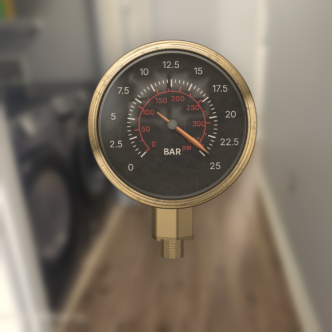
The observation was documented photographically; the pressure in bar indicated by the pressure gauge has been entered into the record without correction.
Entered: 24.5 bar
